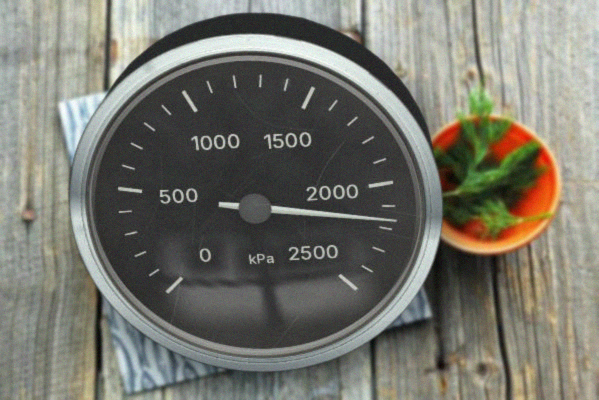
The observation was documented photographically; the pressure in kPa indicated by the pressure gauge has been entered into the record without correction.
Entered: 2150 kPa
